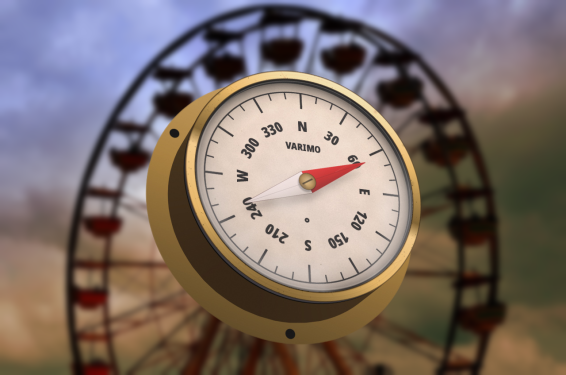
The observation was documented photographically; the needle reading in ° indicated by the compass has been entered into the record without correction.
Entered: 65 °
